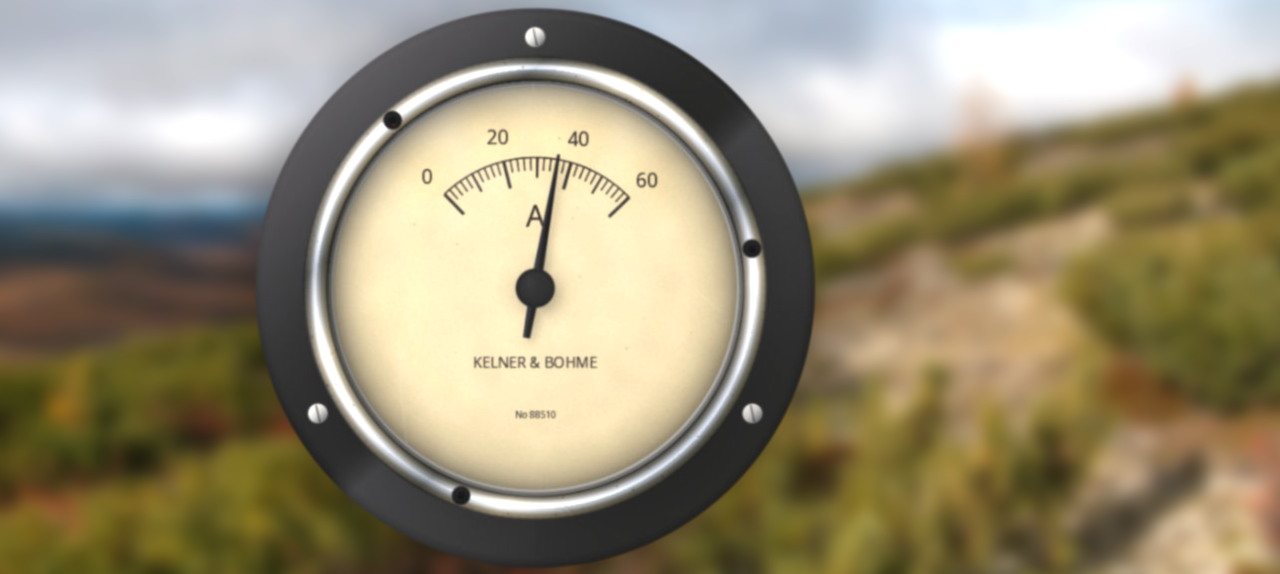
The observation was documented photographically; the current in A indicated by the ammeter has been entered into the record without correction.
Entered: 36 A
